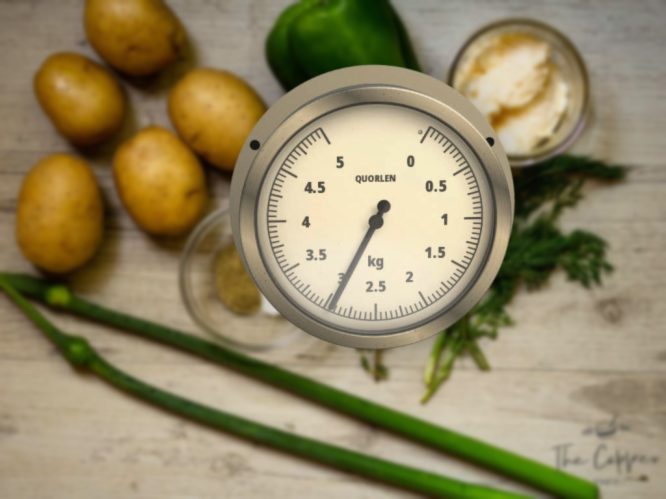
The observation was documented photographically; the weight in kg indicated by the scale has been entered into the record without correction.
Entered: 2.95 kg
